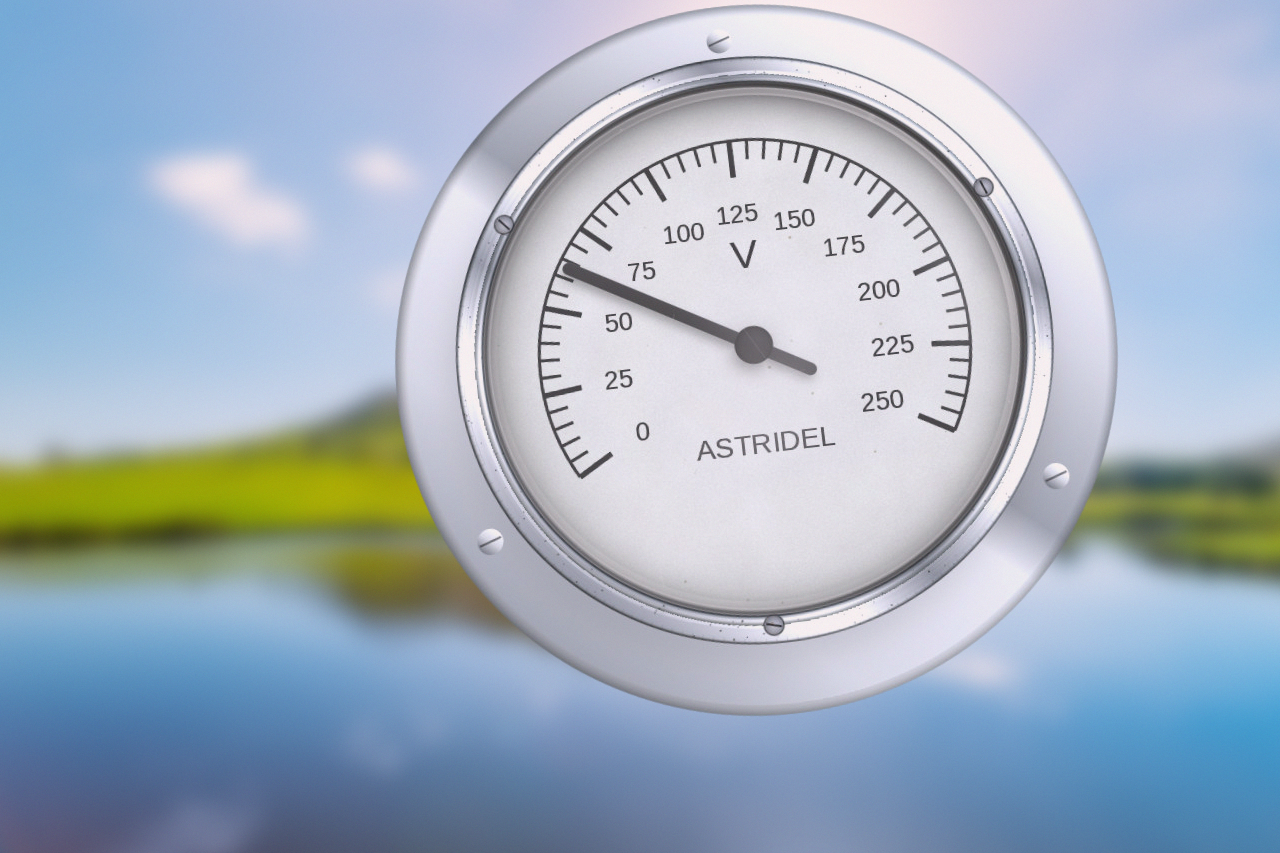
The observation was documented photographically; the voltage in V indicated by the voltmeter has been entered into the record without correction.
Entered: 62.5 V
